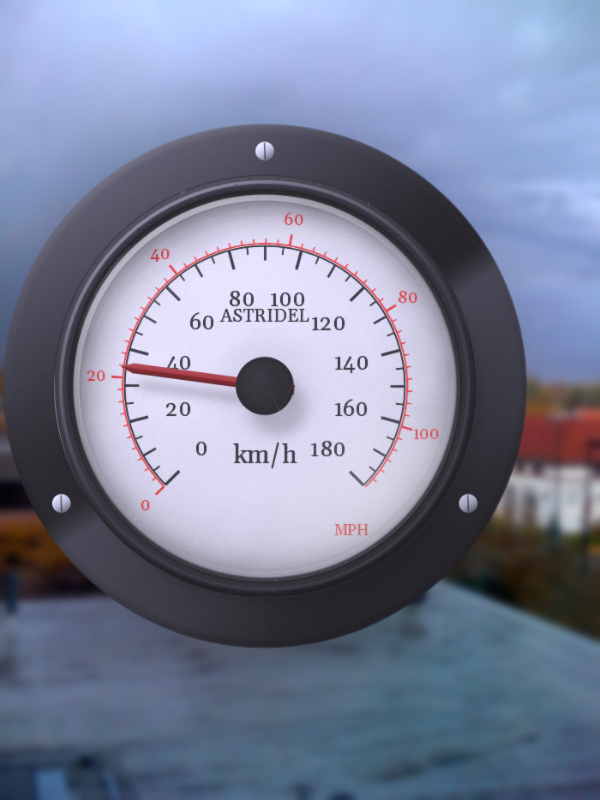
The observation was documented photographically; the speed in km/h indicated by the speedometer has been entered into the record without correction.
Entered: 35 km/h
